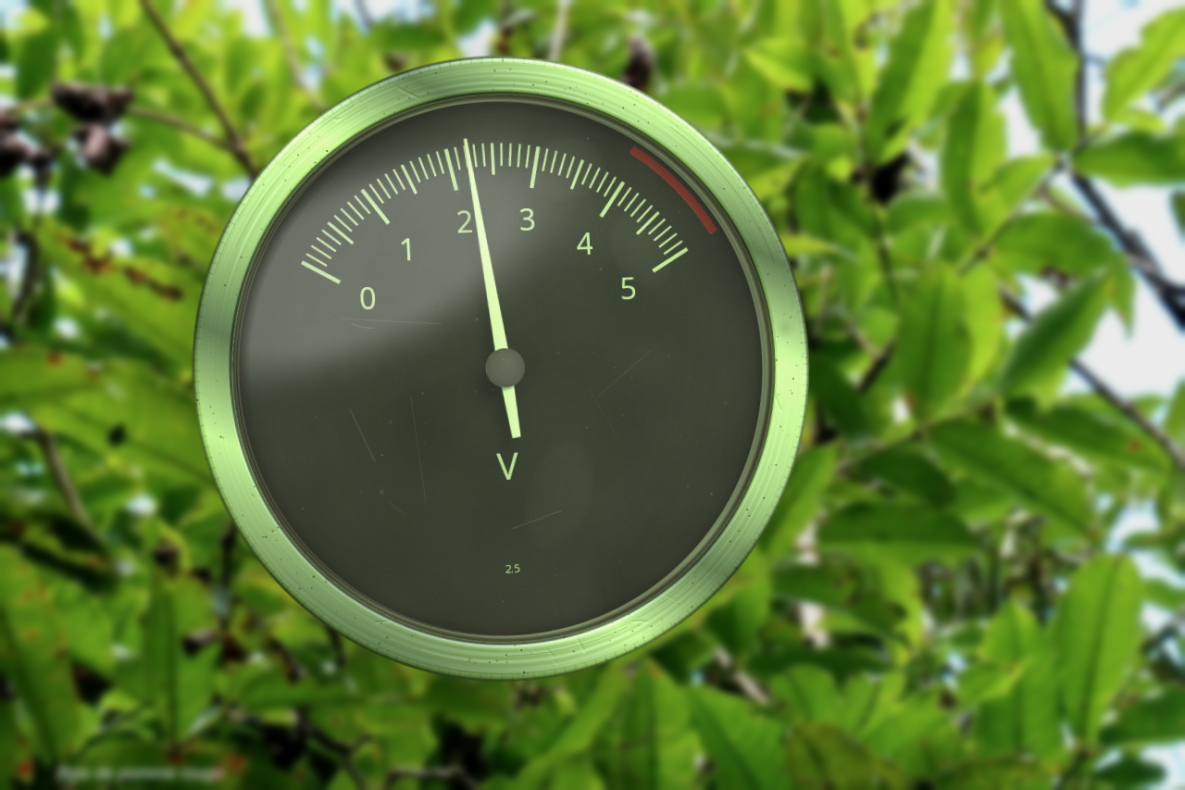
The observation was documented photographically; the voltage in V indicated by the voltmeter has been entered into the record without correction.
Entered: 2.2 V
